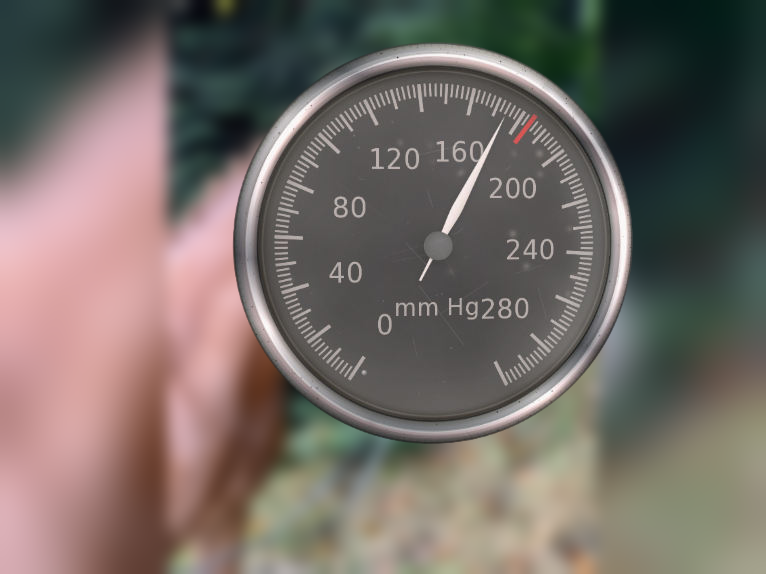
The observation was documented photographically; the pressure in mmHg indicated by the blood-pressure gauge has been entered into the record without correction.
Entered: 174 mmHg
